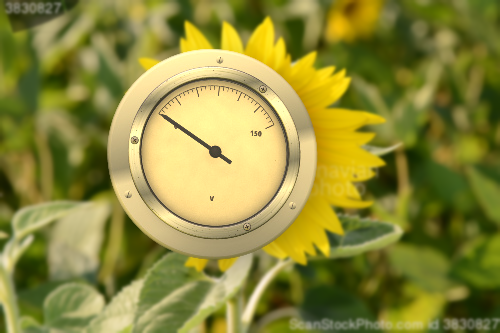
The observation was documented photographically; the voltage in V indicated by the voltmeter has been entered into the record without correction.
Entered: 0 V
